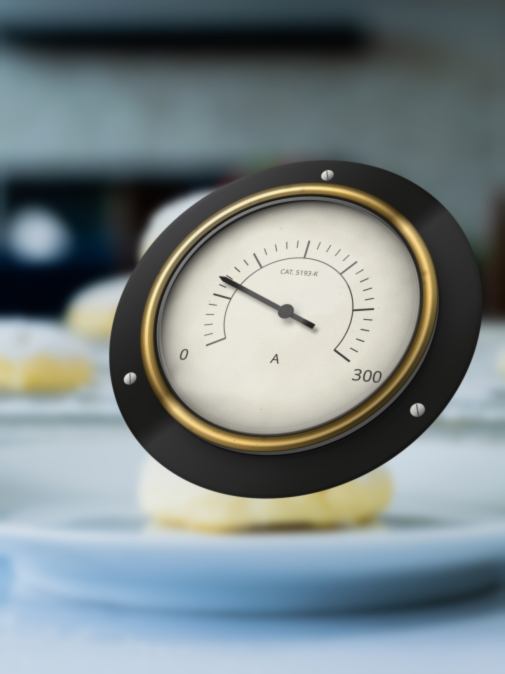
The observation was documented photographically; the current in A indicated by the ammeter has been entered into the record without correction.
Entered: 65 A
